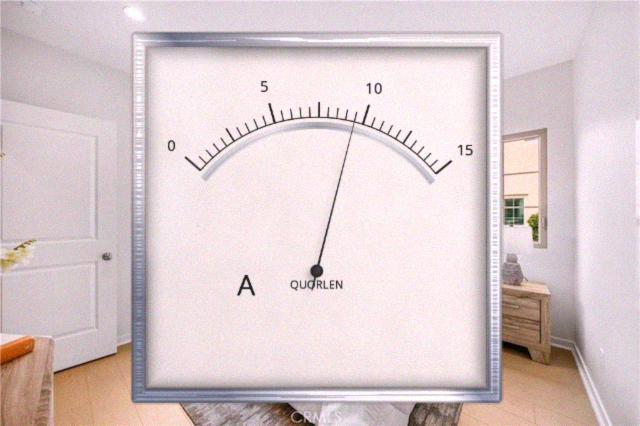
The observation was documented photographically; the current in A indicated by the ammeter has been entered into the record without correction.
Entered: 9.5 A
